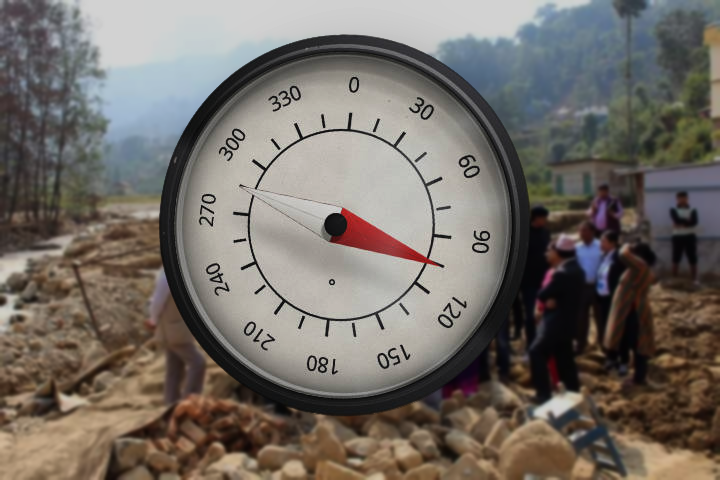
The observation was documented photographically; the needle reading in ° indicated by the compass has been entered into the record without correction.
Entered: 105 °
